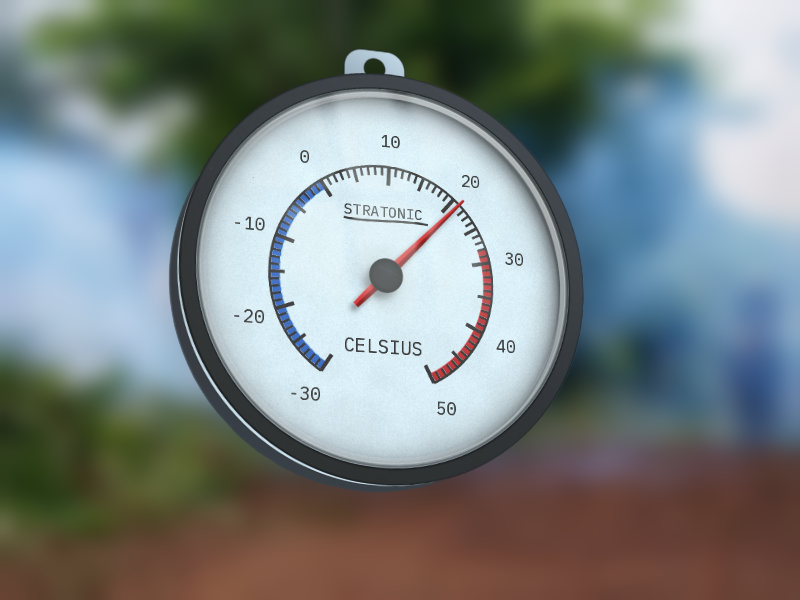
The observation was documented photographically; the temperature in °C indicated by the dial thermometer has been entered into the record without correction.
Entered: 21 °C
